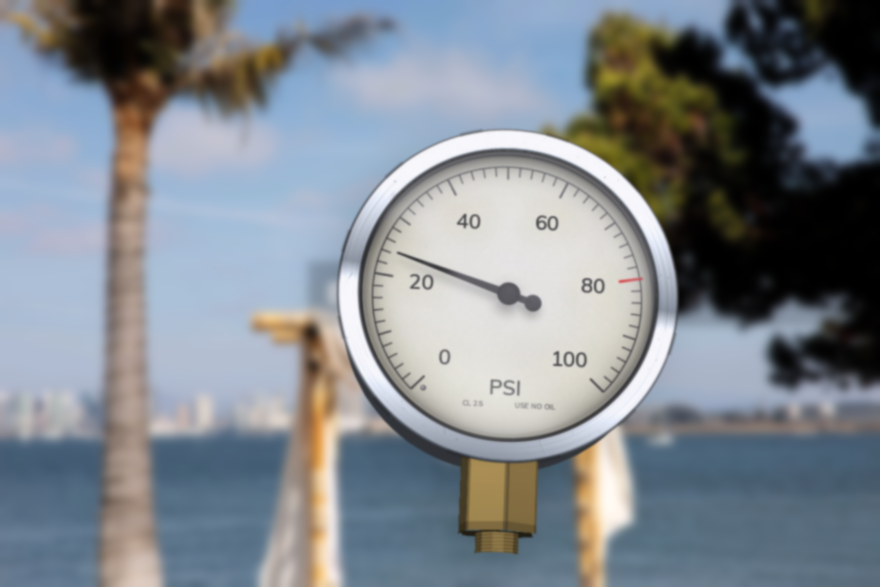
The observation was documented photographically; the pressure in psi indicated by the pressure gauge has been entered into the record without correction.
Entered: 24 psi
